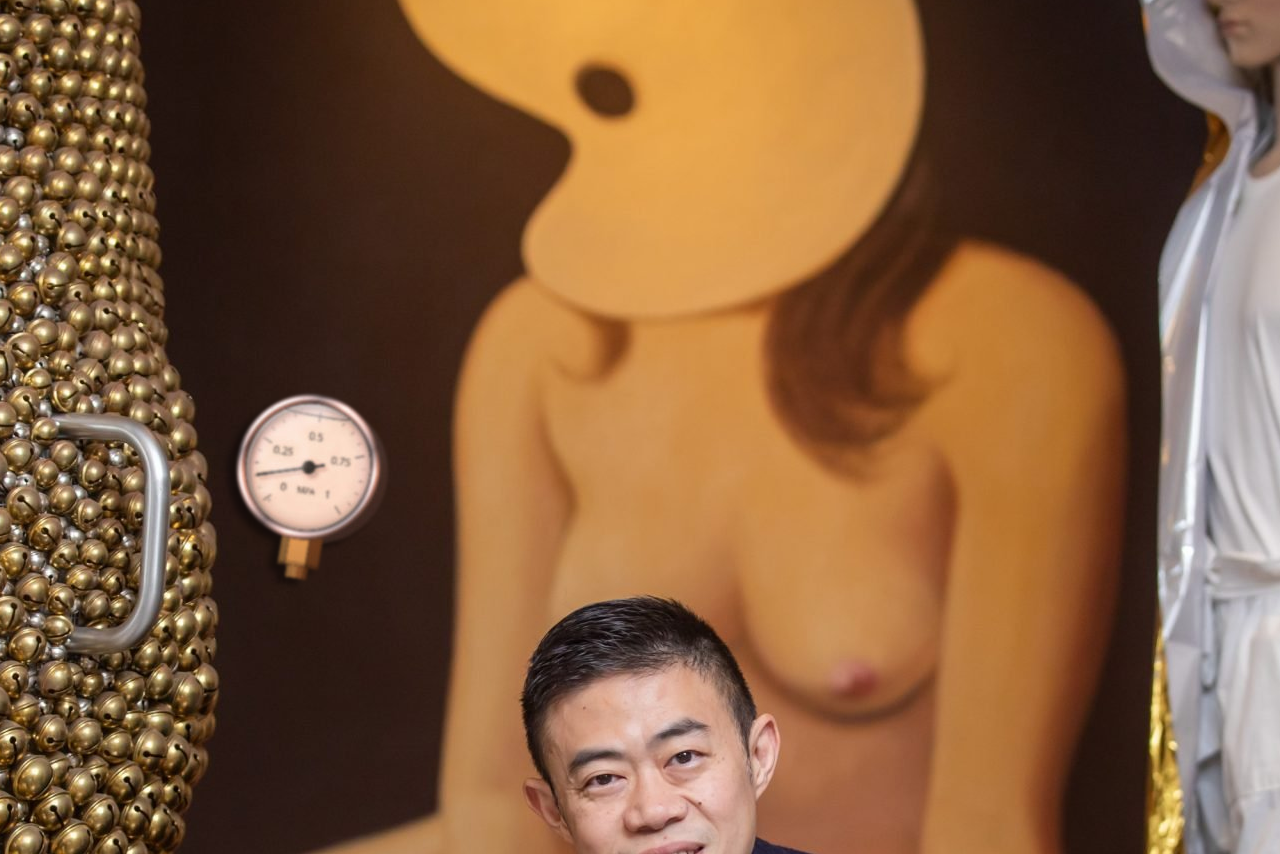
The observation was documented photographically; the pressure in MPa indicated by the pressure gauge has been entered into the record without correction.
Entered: 0.1 MPa
